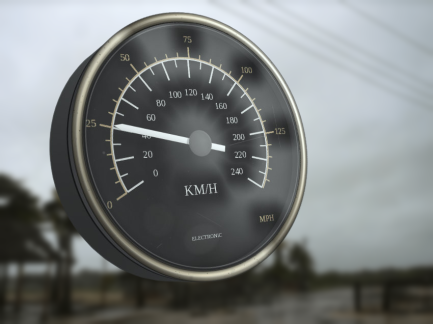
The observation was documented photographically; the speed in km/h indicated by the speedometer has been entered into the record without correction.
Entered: 40 km/h
